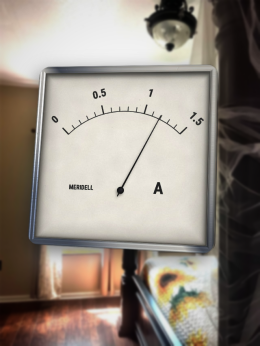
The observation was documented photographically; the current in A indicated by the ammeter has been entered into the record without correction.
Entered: 1.2 A
